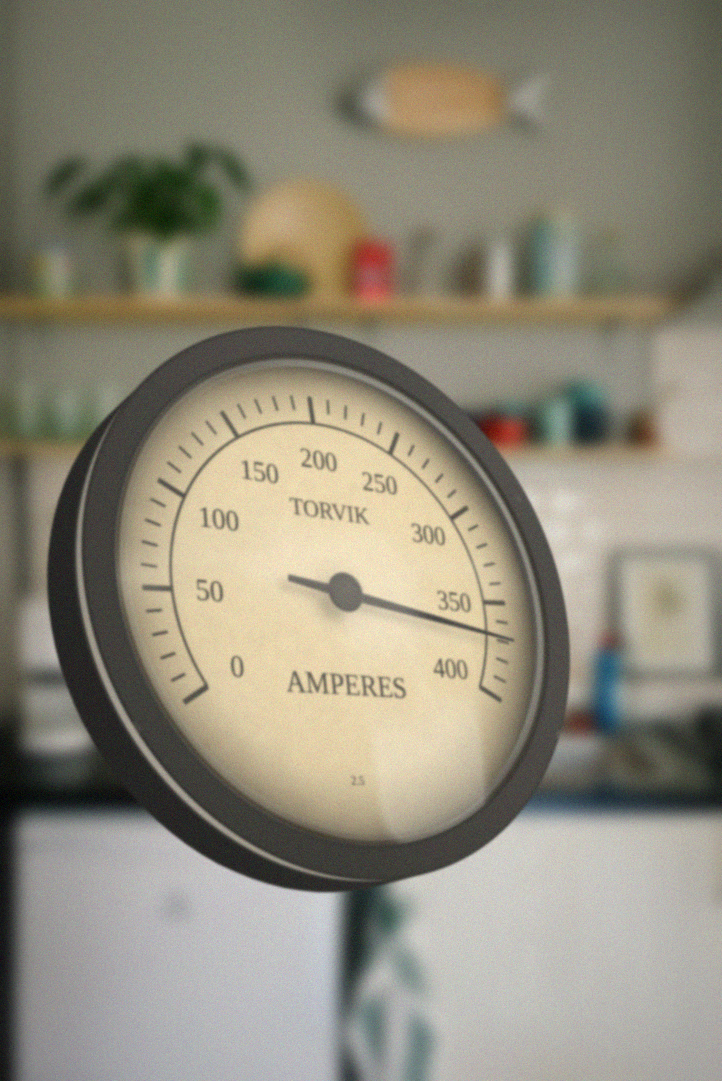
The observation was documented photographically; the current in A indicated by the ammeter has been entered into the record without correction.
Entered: 370 A
